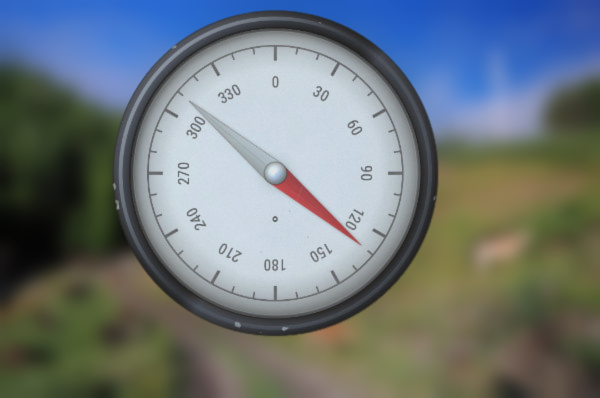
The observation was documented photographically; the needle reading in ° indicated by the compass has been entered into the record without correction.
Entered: 130 °
